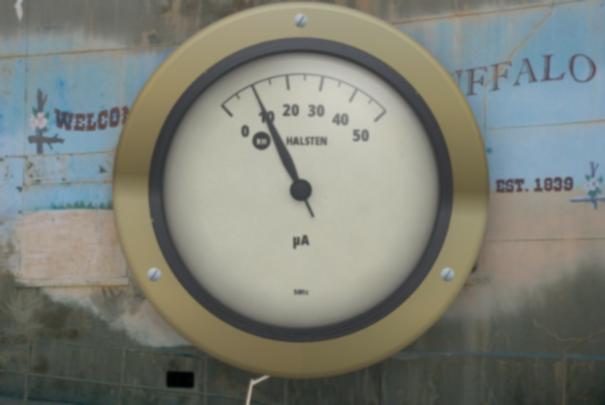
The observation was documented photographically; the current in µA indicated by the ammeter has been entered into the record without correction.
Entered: 10 µA
